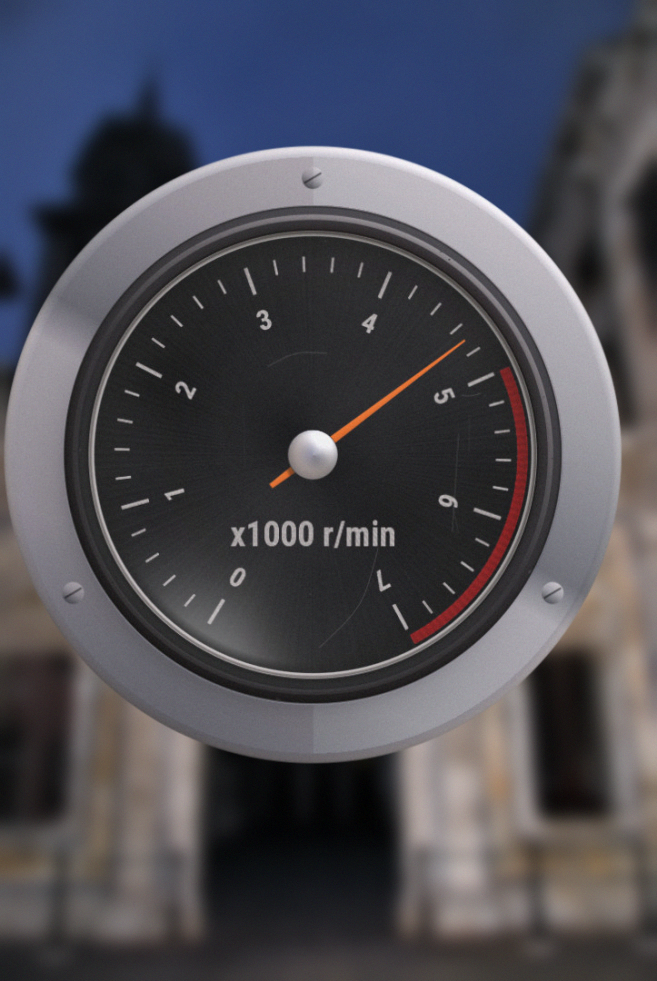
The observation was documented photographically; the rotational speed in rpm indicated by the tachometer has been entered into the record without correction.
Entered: 4700 rpm
